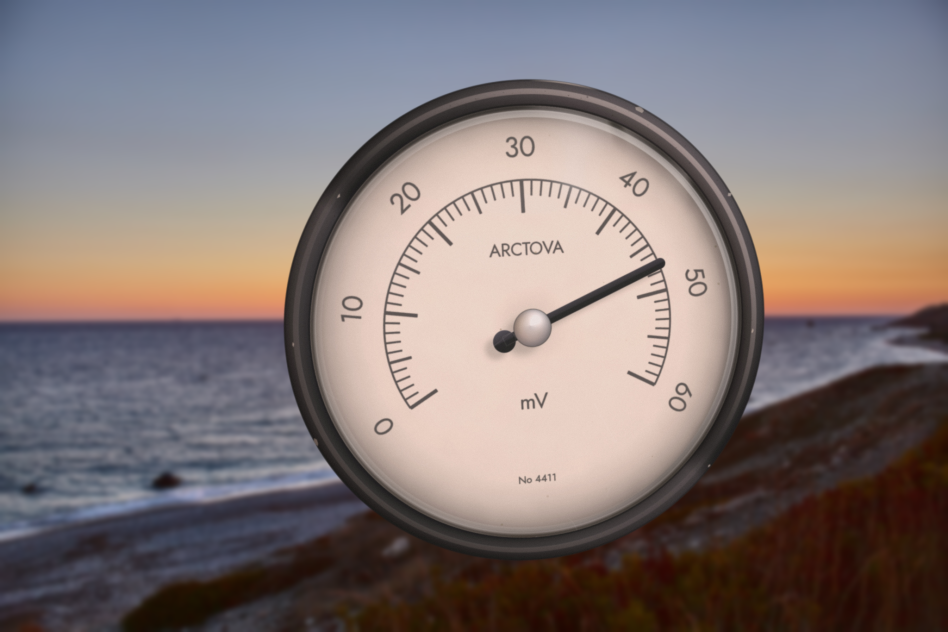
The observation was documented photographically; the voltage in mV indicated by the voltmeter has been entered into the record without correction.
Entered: 47 mV
